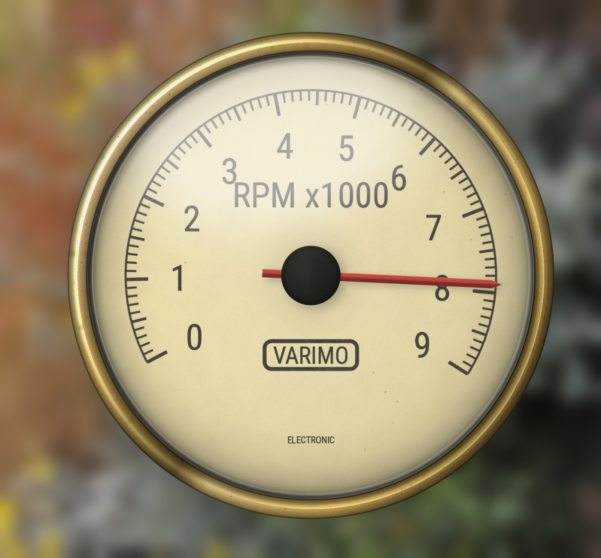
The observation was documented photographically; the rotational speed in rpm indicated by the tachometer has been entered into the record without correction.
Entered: 7900 rpm
